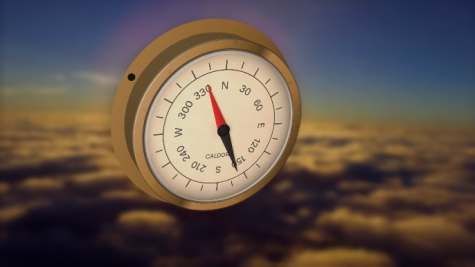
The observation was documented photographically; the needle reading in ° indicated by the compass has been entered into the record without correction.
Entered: 337.5 °
